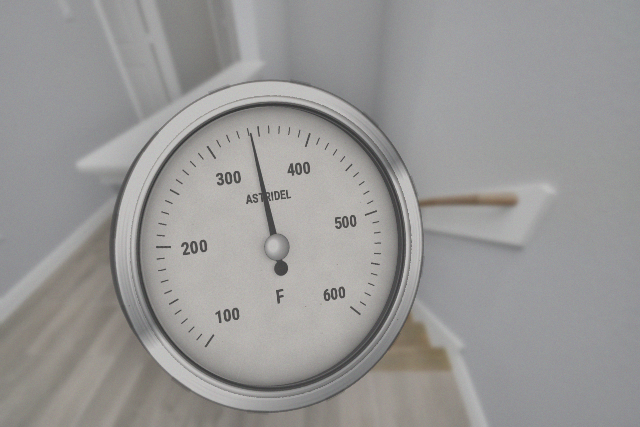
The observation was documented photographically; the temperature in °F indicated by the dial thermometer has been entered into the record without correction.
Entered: 340 °F
